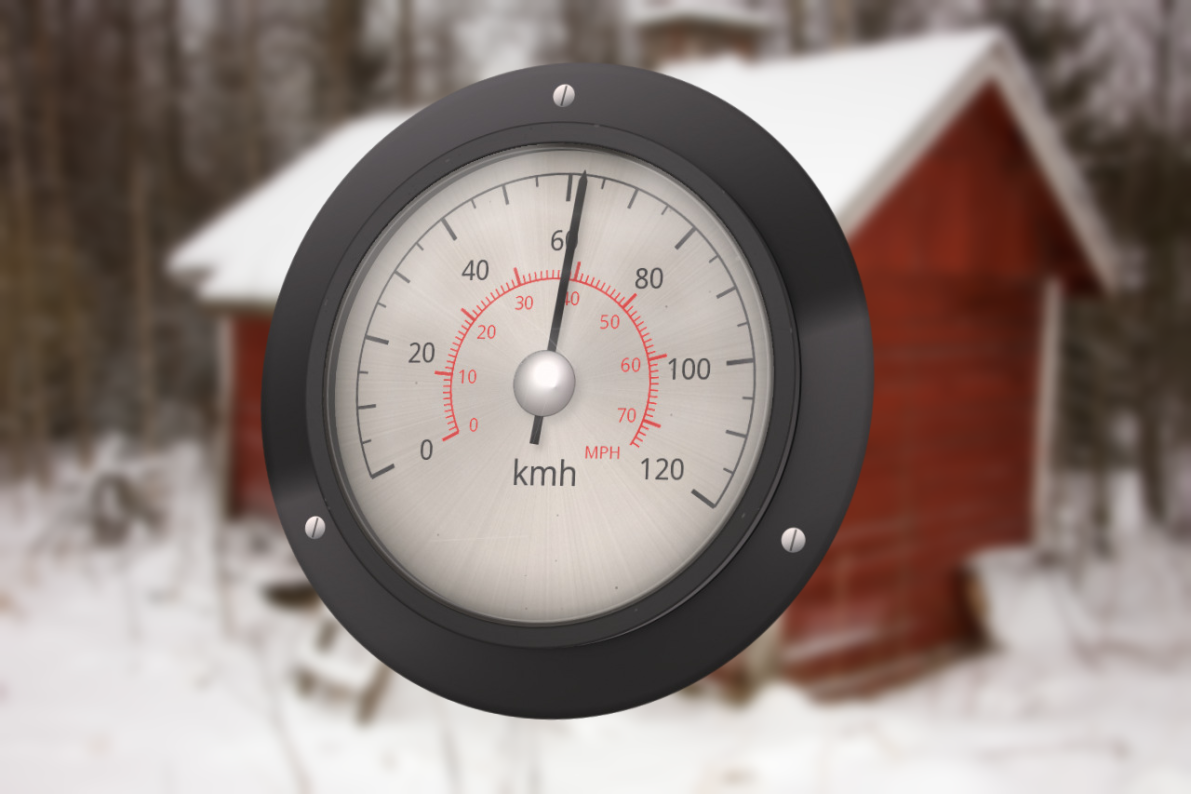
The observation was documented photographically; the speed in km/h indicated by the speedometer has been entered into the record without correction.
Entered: 62.5 km/h
